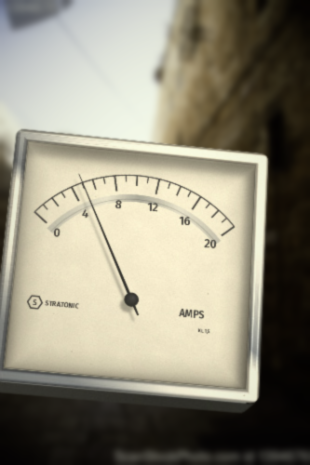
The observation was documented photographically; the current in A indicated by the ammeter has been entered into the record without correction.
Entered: 5 A
